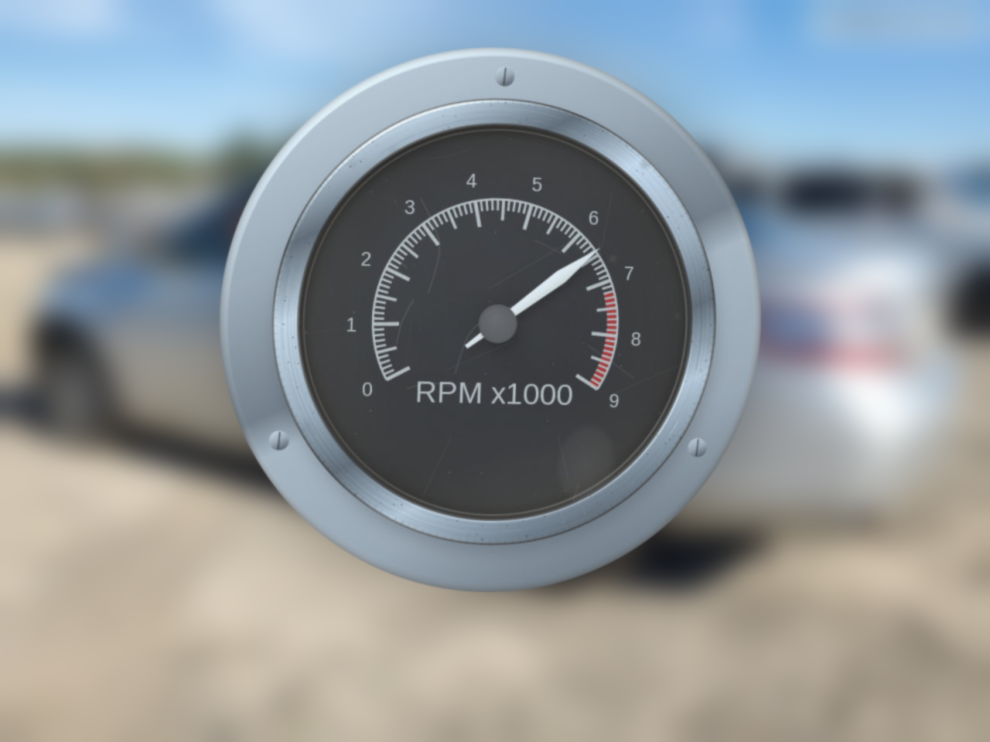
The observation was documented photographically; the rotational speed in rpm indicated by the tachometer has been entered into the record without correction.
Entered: 6400 rpm
